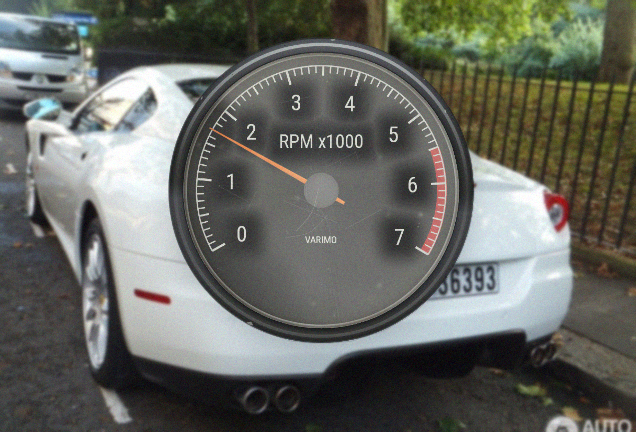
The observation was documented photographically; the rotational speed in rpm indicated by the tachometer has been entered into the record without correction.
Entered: 1700 rpm
